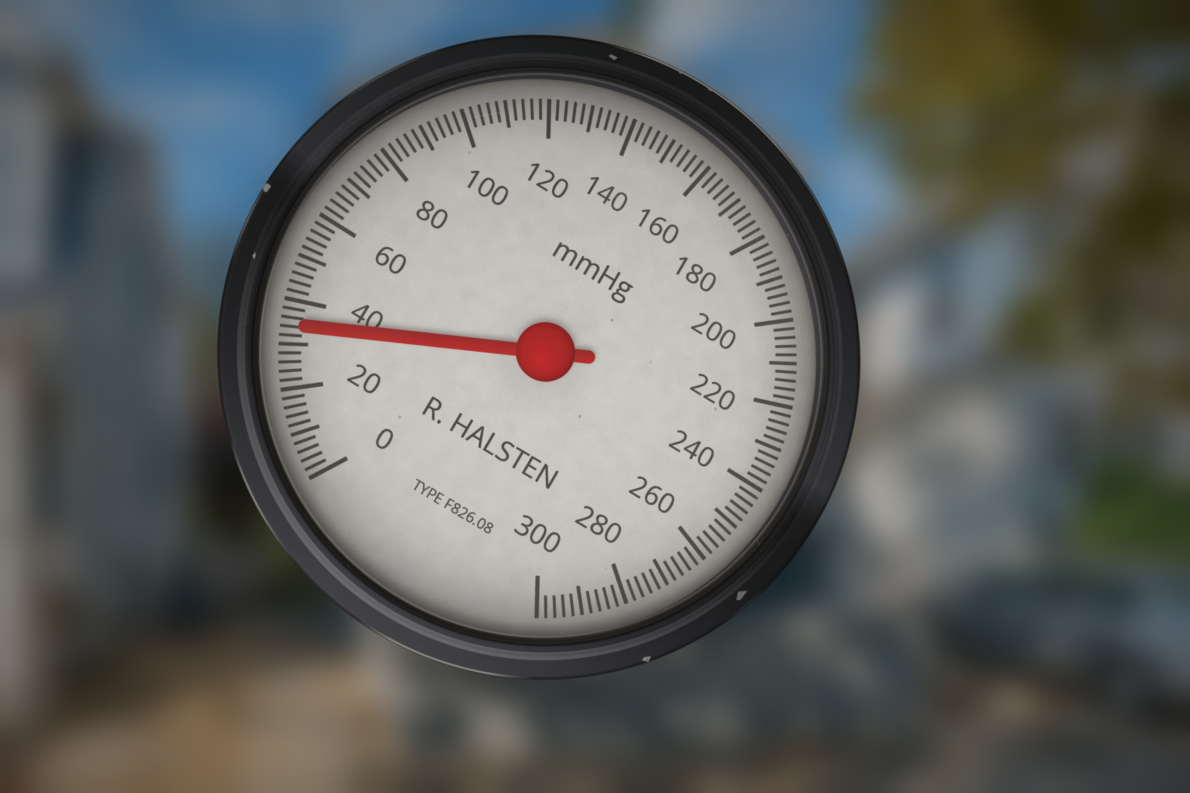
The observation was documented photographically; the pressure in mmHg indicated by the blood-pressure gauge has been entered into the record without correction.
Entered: 34 mmHg
